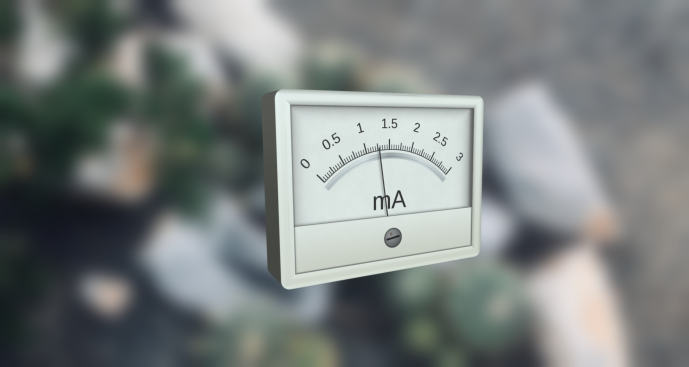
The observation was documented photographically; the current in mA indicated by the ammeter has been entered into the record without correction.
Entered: 1.25 mA
